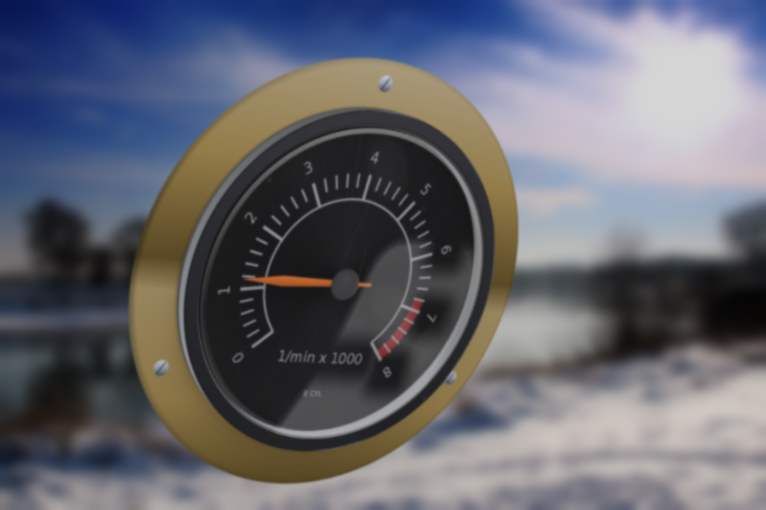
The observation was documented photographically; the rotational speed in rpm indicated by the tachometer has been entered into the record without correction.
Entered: 1200 rpm
